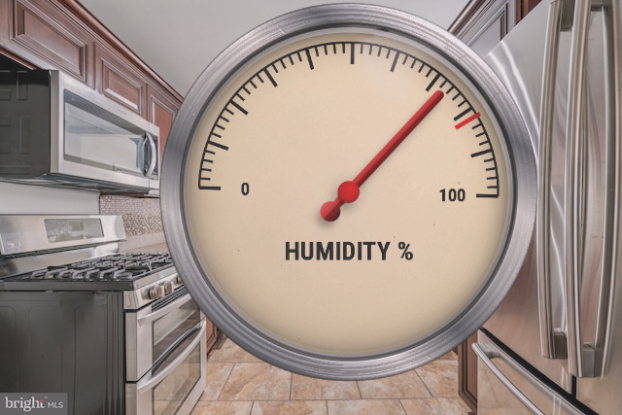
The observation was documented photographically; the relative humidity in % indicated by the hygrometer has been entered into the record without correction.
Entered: 73 %
